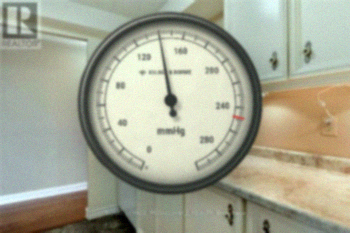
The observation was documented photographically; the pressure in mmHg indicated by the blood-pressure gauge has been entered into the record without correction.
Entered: 140 mmHg
